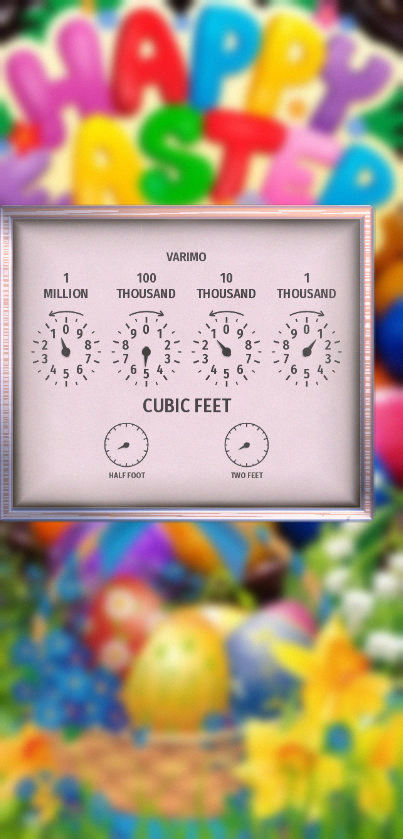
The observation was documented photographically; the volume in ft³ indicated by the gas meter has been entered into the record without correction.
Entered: 51100 ft³
